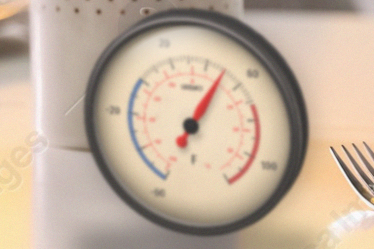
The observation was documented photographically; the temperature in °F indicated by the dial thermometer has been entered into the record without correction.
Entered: 50 °F
